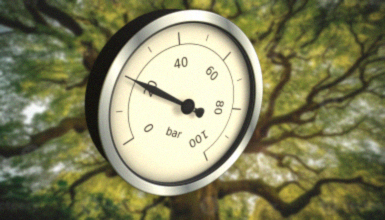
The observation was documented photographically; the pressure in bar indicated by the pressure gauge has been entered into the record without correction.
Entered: 20 bar
